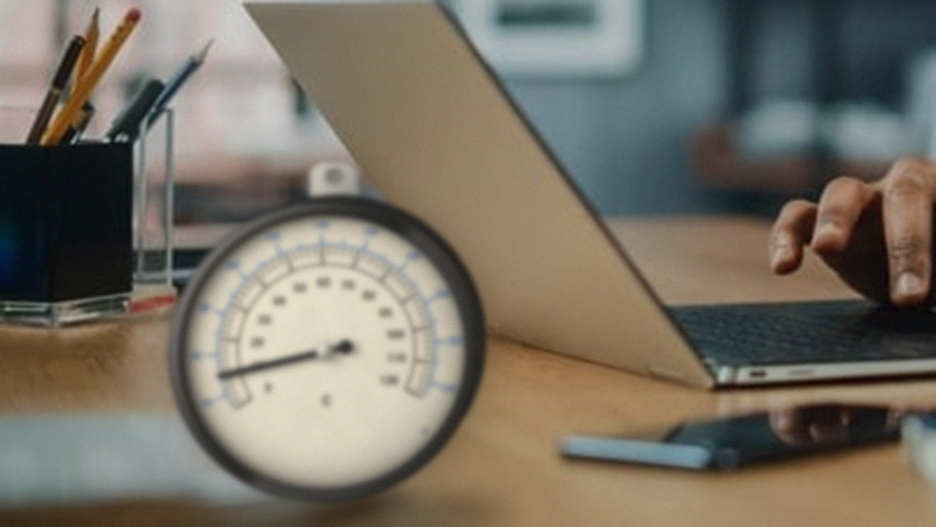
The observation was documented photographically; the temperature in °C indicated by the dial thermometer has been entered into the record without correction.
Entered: 10 °C
